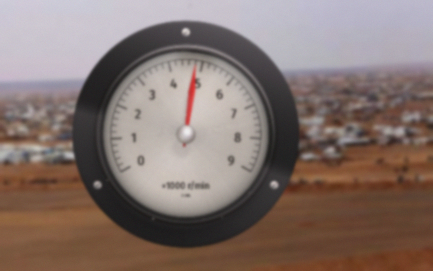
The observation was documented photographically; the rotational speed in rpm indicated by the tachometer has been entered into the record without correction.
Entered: 4800 rpm
